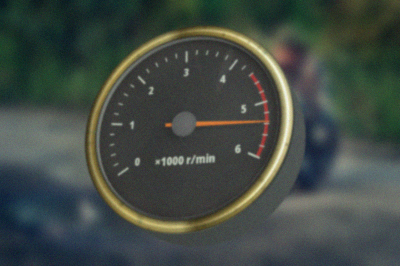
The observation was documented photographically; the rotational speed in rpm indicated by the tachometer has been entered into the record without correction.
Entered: 5400 rpm
